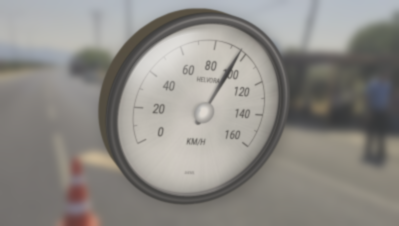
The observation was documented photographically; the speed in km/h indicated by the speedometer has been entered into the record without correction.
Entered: 95 km/h
